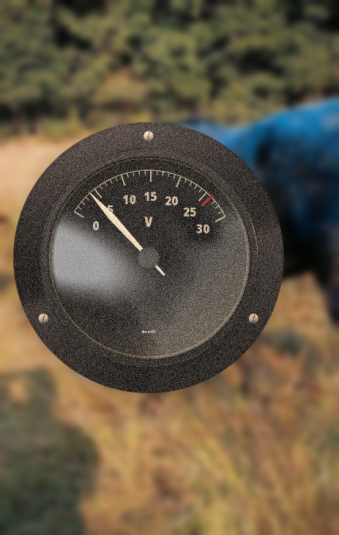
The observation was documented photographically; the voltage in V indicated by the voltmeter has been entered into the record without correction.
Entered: 4 V
